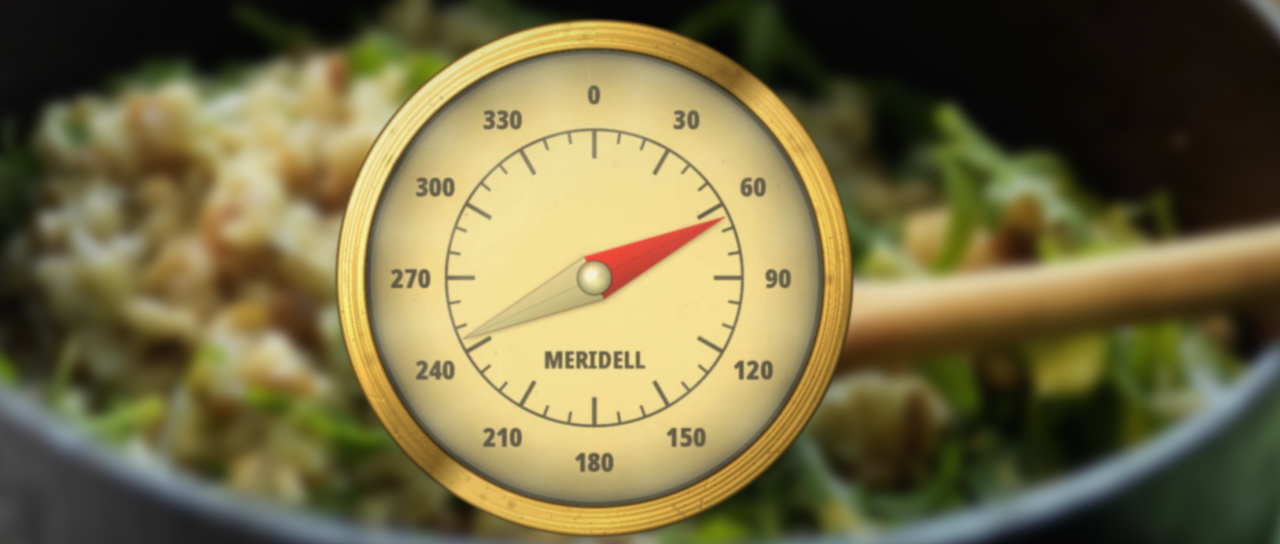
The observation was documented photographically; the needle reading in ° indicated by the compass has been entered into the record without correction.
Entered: 65 °
